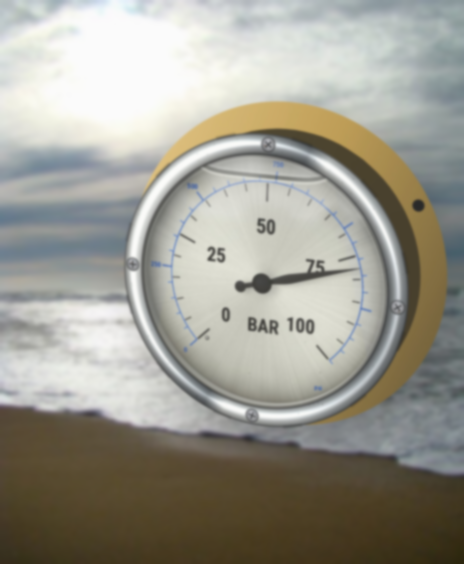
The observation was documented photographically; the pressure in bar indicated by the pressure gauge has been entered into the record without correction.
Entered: 77.5 bar
